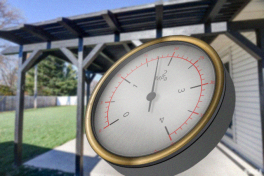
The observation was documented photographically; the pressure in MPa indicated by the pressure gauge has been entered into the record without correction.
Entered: 1.75 MPa
